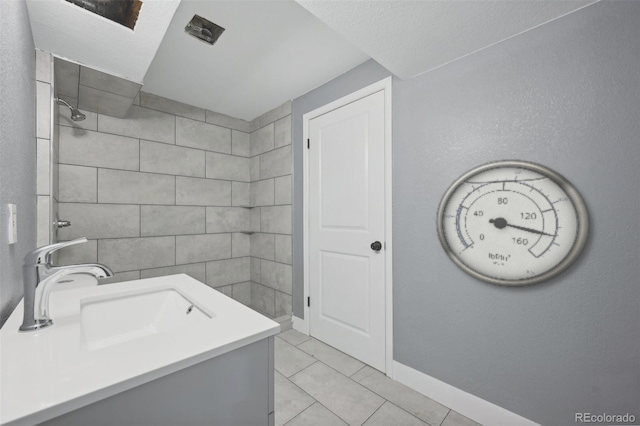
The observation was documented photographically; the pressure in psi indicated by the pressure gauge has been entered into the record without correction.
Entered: 140 psi
